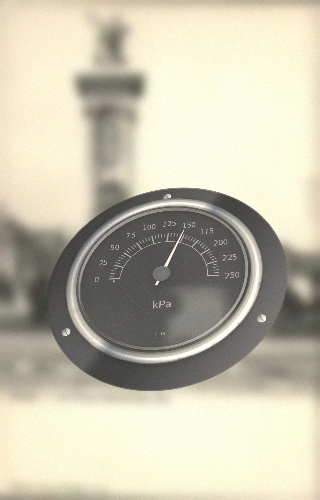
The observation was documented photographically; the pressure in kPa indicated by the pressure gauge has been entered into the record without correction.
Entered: 150 kPa
